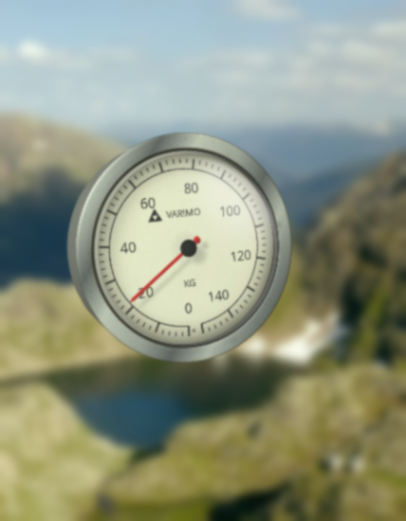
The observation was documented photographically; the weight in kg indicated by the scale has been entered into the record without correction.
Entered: 22 kg
